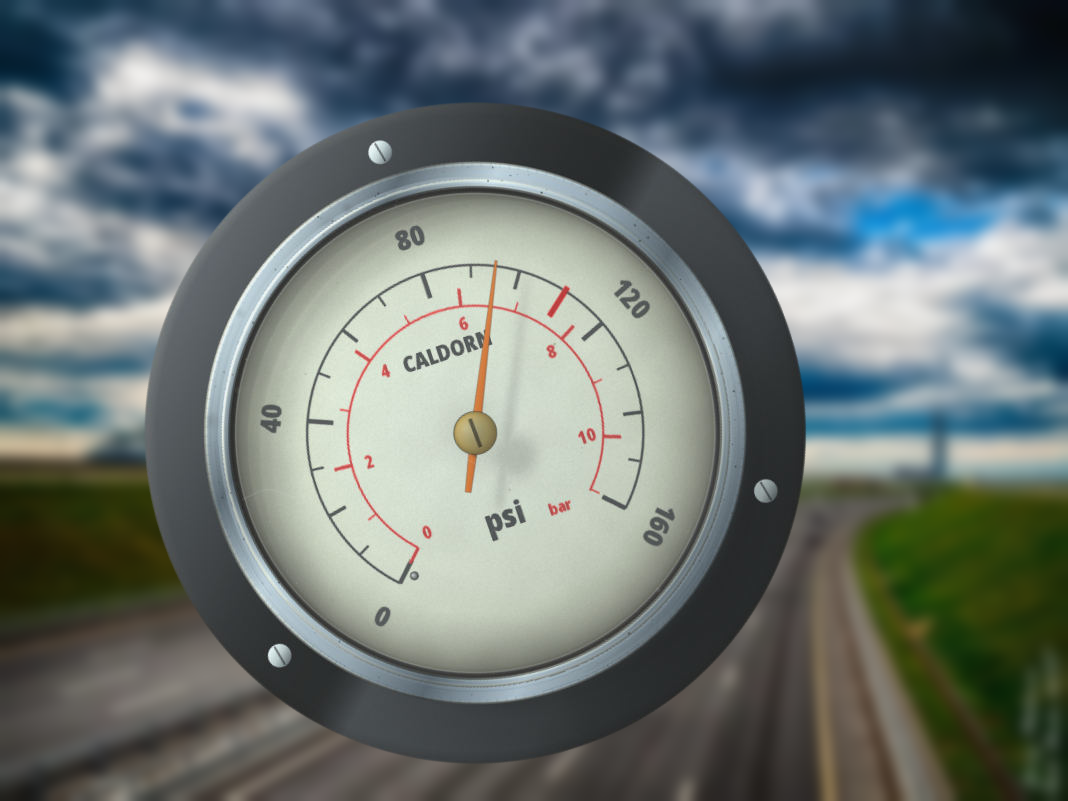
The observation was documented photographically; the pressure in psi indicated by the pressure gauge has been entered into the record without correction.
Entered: 95 psi
